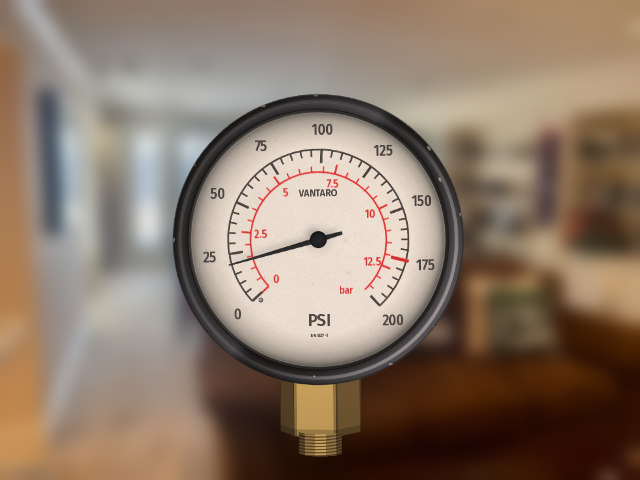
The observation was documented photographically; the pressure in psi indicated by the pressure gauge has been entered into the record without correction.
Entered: 20 psi
